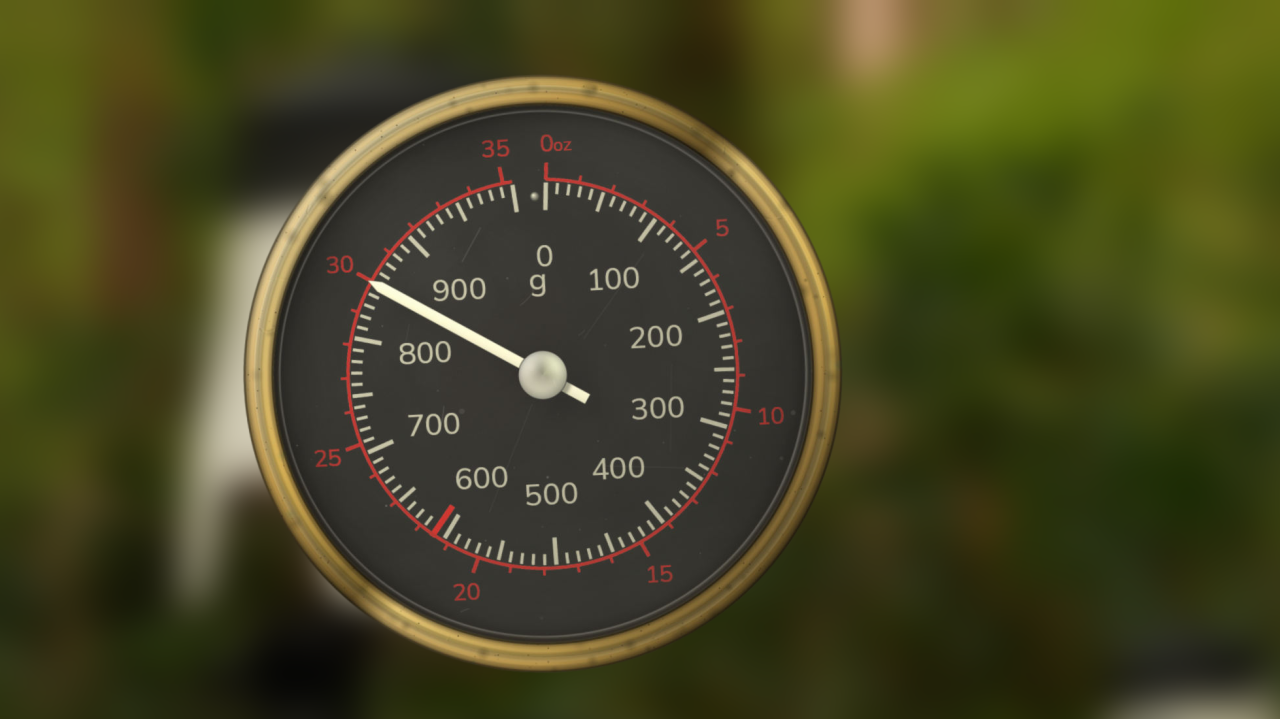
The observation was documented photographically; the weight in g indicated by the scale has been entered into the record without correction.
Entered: 850 g
